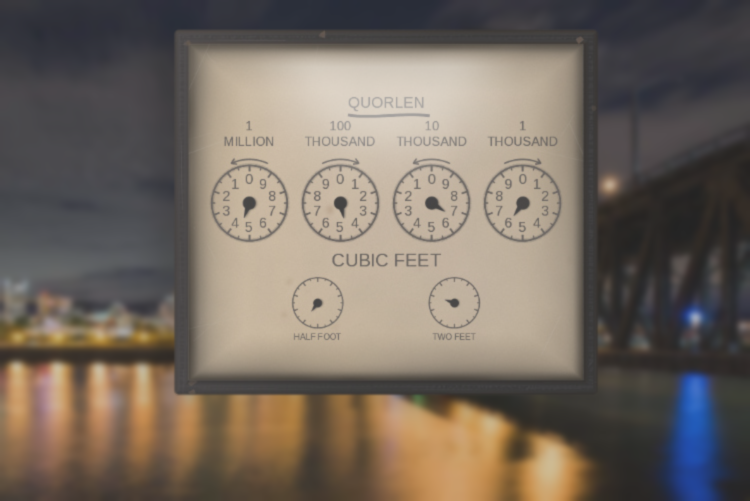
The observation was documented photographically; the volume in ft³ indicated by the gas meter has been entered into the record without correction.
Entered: 446600 ft³
